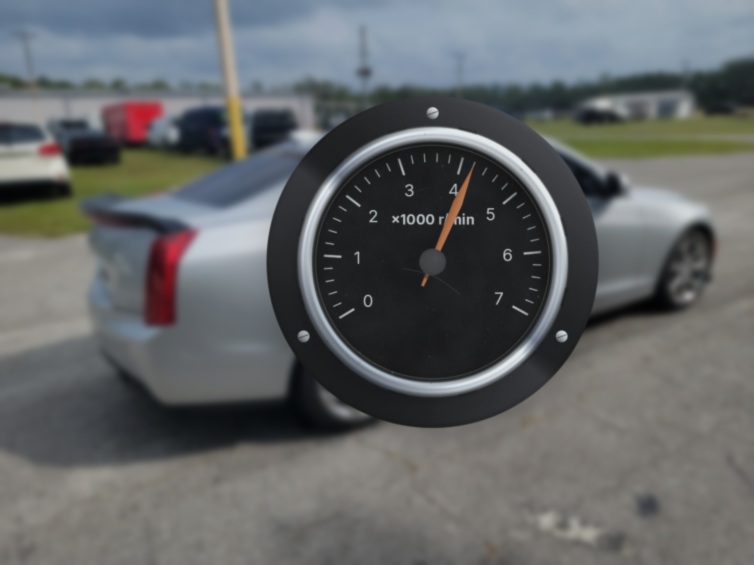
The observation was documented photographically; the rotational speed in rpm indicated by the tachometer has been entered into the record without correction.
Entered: 4200 rpm
